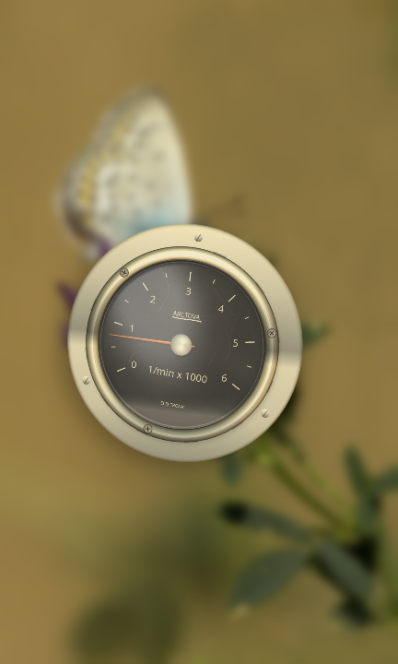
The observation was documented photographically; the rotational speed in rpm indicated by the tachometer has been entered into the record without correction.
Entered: 750 rpm
